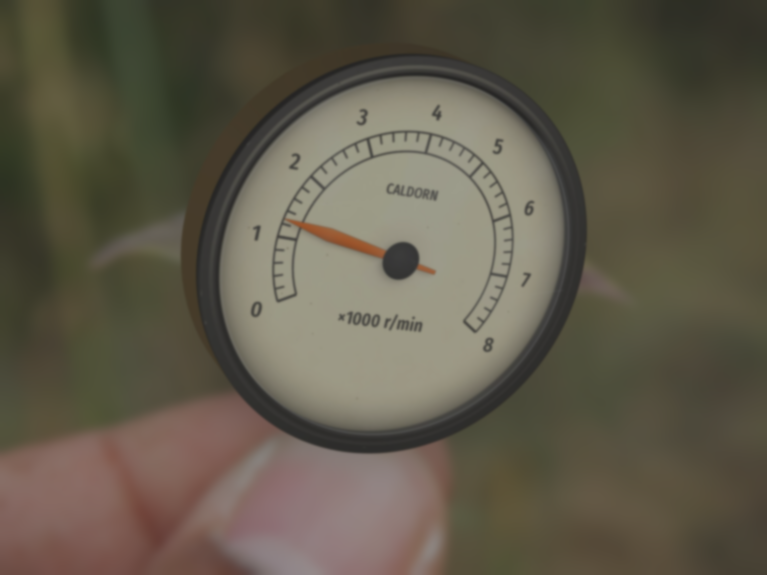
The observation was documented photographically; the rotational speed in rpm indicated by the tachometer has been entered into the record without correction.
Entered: 1300 rpm
